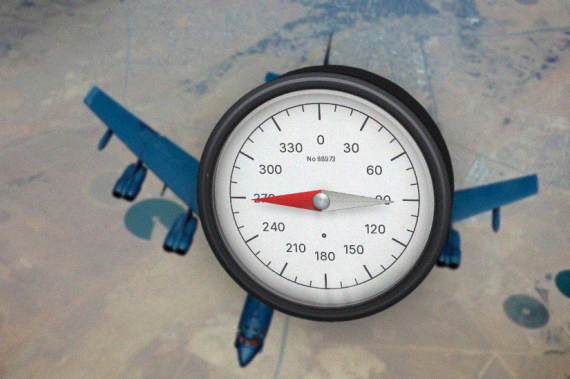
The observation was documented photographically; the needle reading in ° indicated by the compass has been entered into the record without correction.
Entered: 270 °
